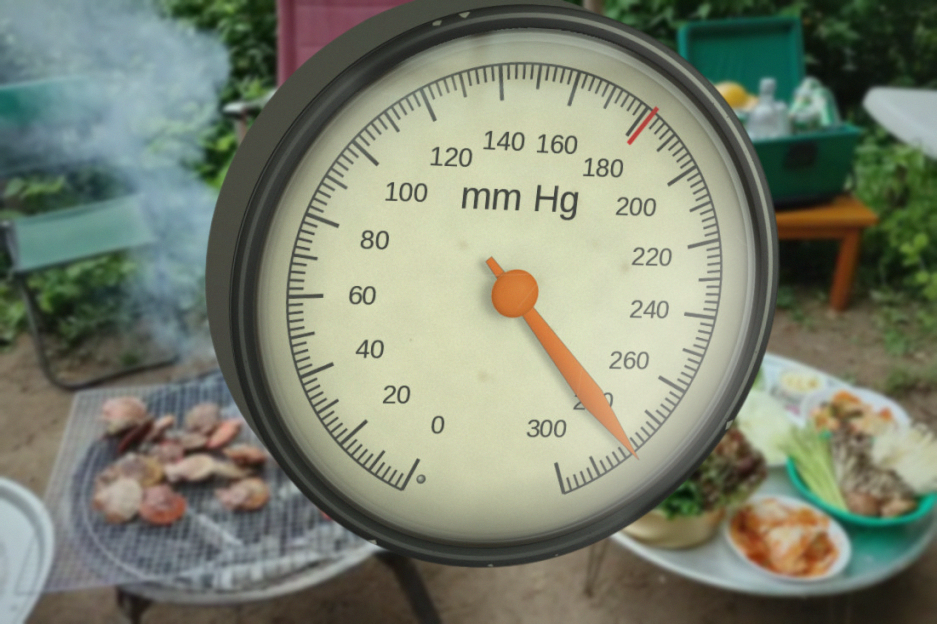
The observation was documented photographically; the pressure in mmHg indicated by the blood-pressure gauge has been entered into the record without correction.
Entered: 280 mmHg
